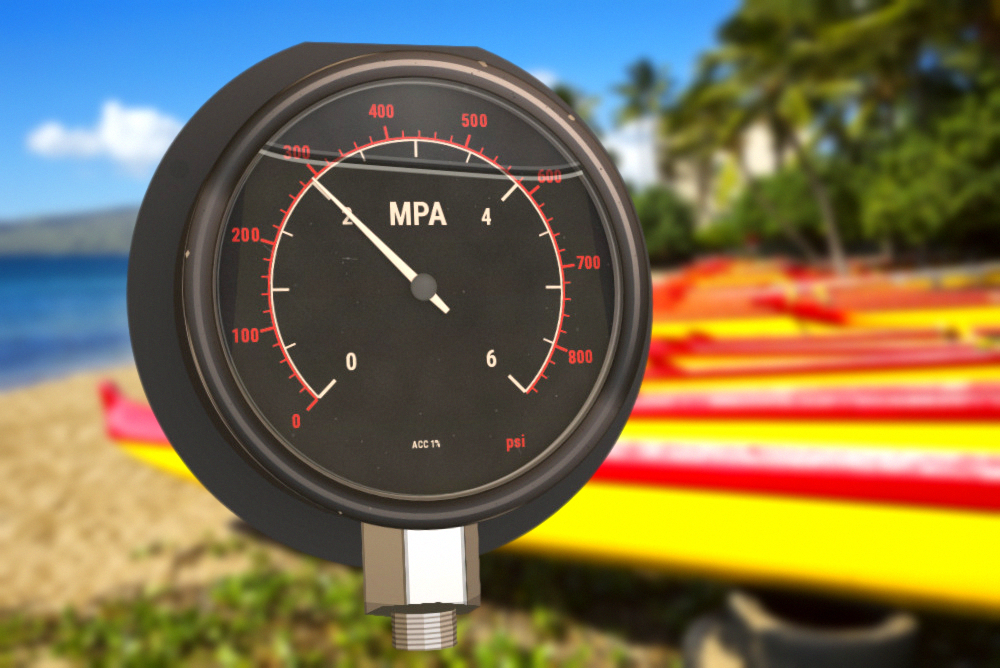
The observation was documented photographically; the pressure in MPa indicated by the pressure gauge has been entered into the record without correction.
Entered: 2 MPa
